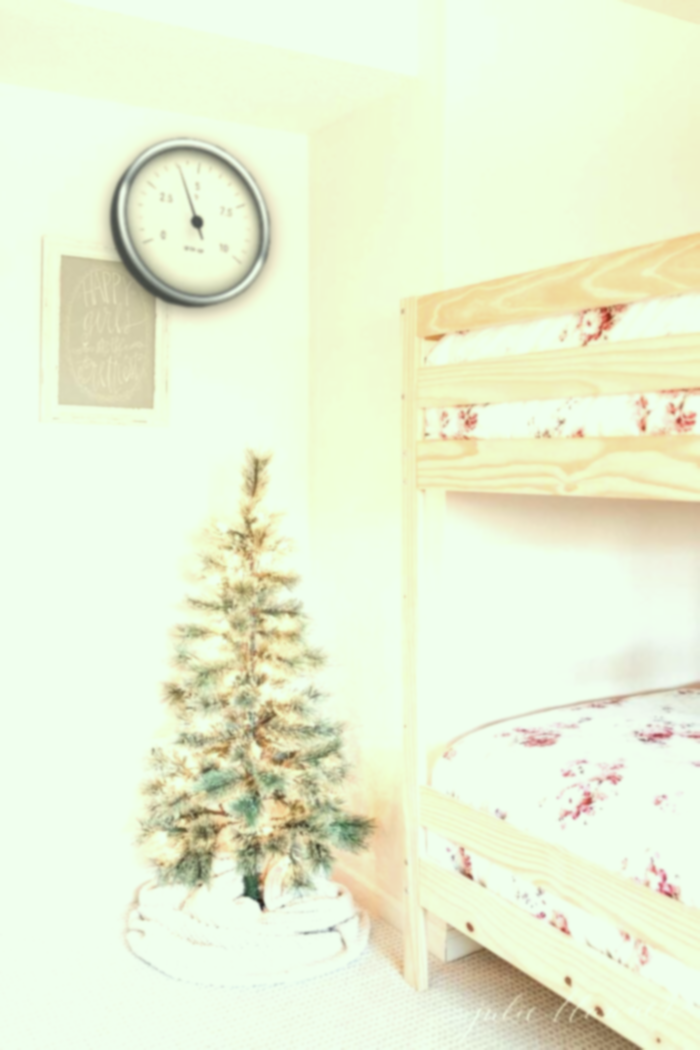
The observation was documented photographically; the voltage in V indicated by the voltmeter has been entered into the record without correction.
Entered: 4 V
